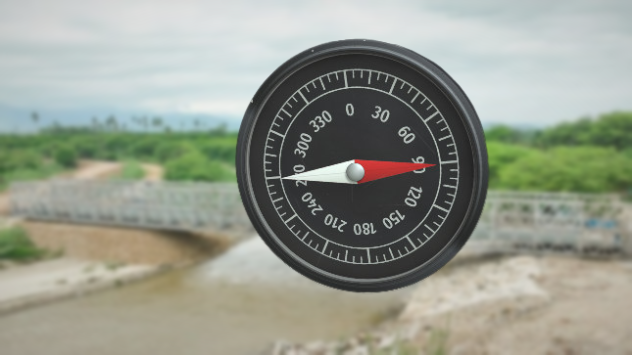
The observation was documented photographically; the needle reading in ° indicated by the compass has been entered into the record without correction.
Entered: 90 °
